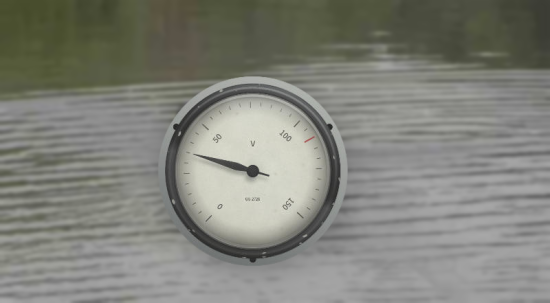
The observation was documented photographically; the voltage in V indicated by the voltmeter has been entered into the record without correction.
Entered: 35 V
